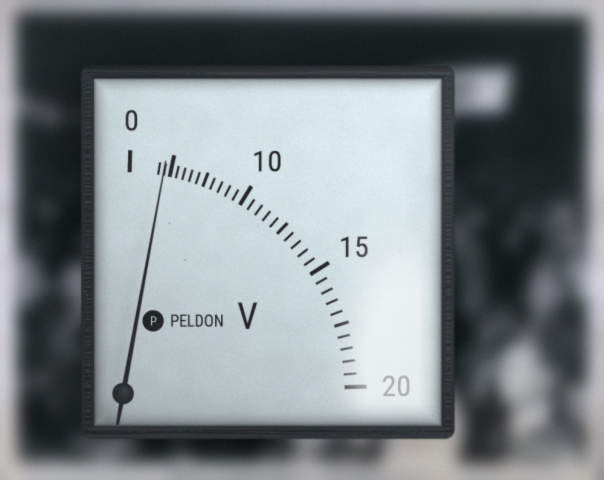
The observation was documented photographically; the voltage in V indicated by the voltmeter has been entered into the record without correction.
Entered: 4.5 V
